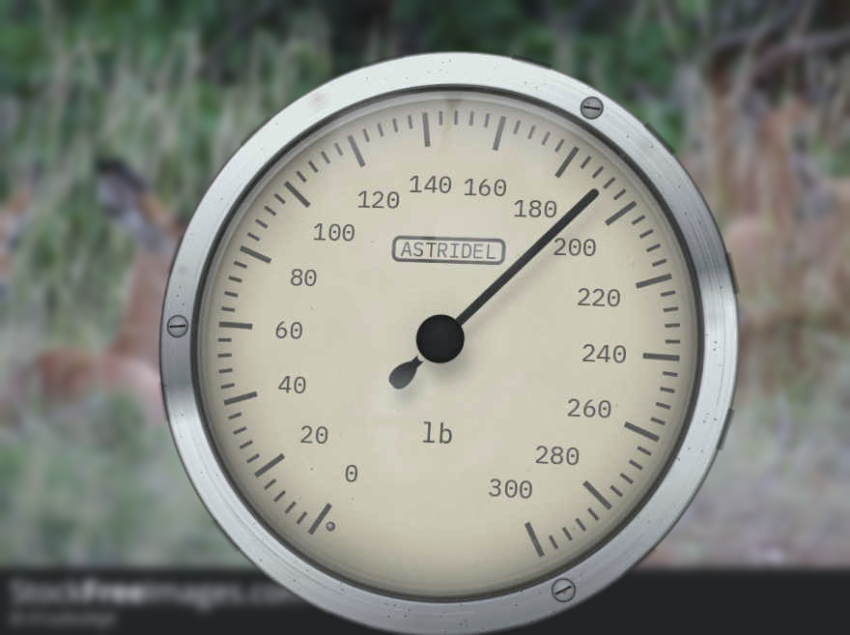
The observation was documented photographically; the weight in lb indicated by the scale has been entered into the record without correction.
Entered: 192 lb
